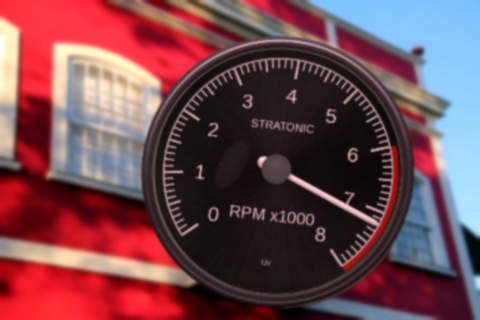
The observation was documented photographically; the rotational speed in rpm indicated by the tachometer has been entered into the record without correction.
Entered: 7200 rpm
